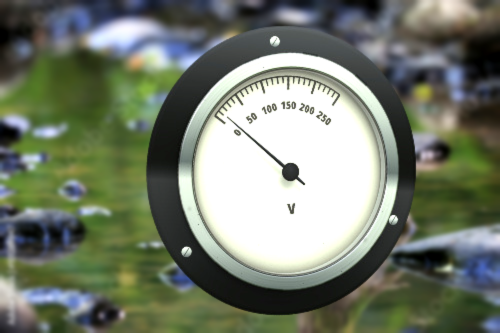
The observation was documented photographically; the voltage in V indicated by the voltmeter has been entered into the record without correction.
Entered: 10 V
